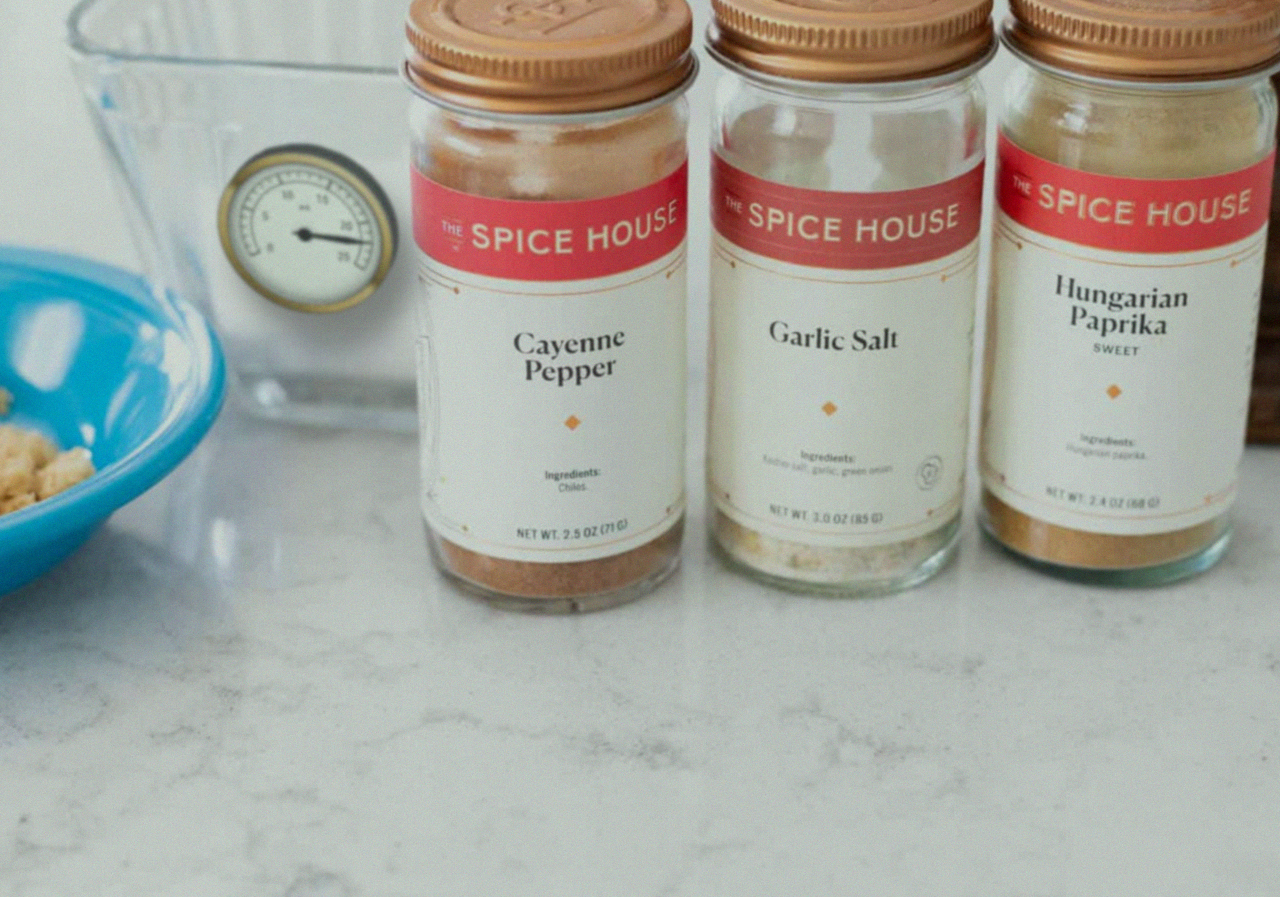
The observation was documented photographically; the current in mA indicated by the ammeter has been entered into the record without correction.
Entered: 22 mA
